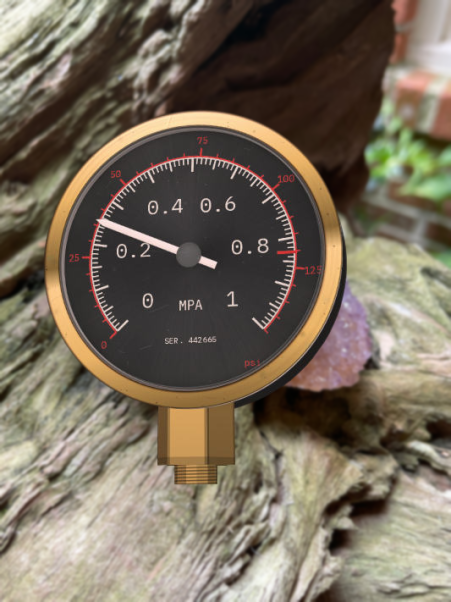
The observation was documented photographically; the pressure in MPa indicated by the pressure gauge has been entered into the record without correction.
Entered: 0.25 MPa
